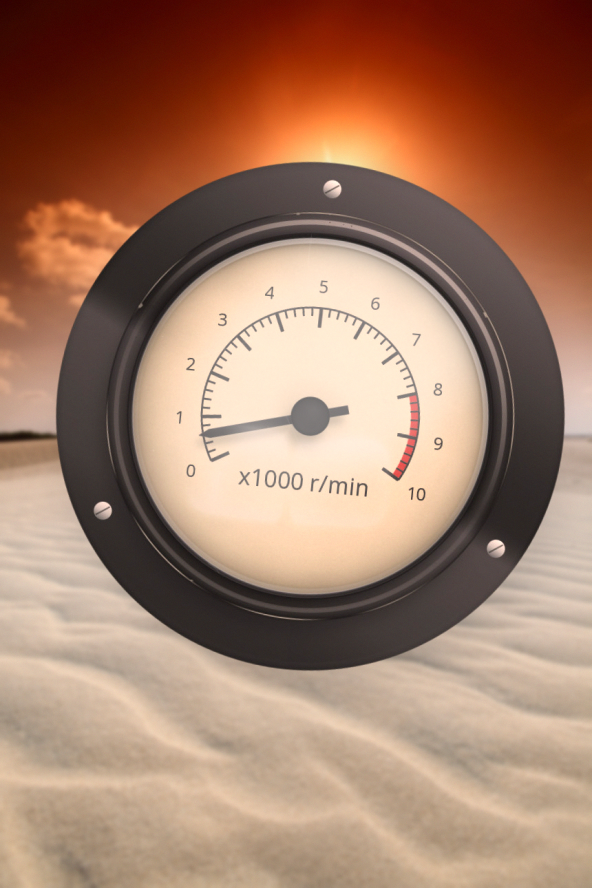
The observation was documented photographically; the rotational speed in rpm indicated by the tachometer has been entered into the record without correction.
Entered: 600 rpm
